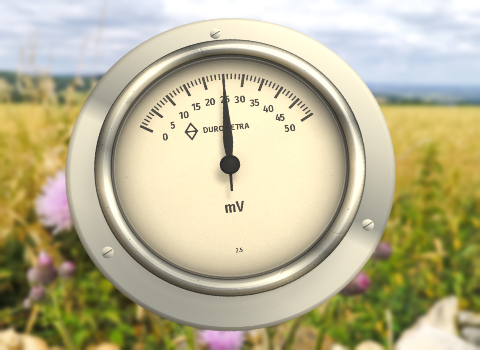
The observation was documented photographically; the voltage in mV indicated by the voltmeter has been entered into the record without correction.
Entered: 25 mV
